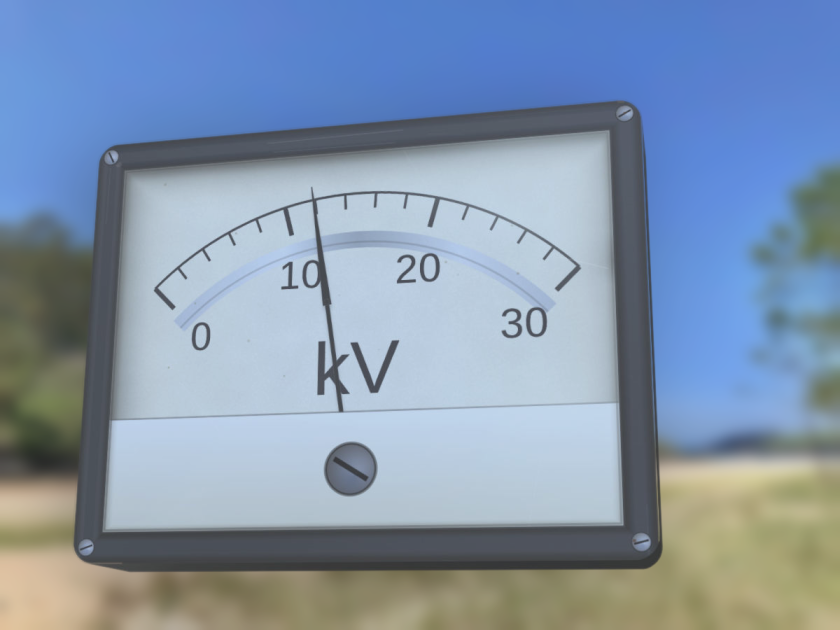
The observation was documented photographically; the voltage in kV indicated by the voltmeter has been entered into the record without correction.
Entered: 12 kV
